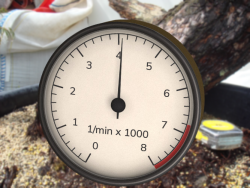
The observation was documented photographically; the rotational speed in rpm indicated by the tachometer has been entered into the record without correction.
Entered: 4100 rpm
